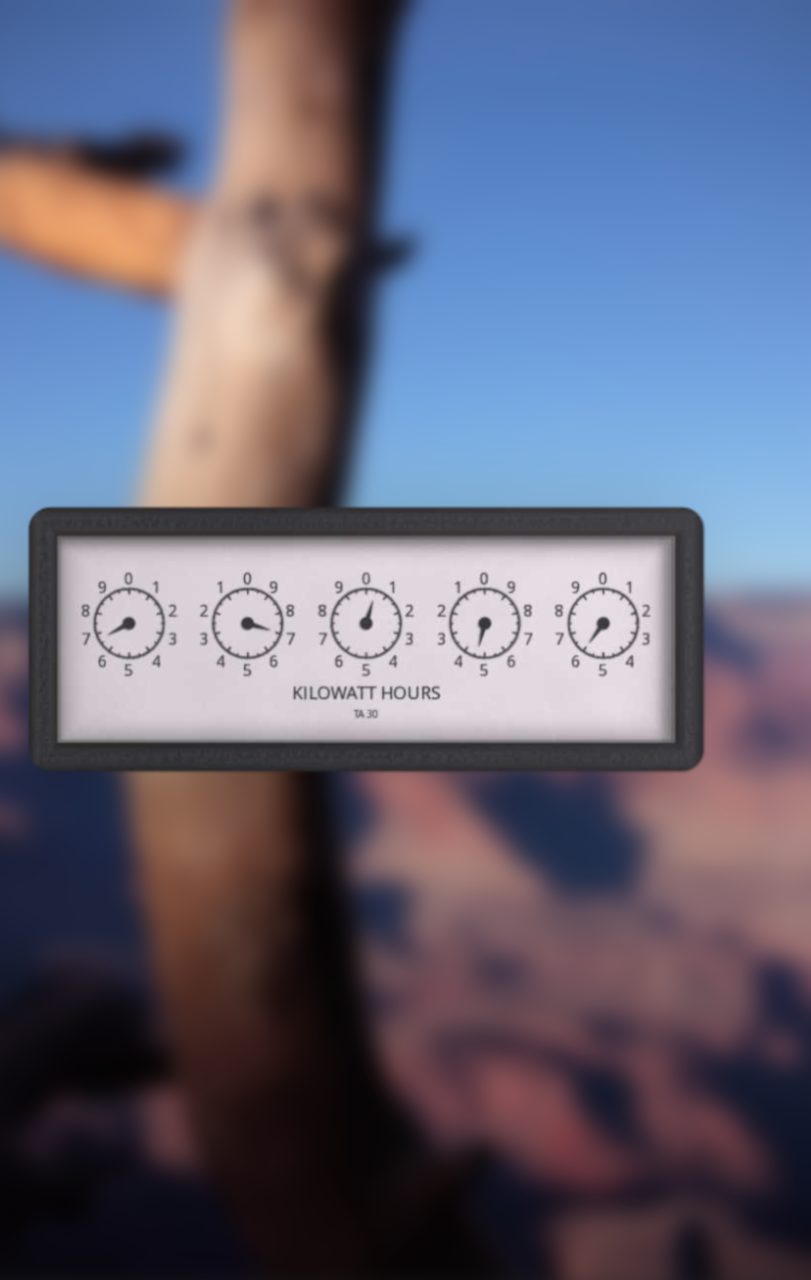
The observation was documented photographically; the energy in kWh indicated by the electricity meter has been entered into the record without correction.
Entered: 67046 kWh
